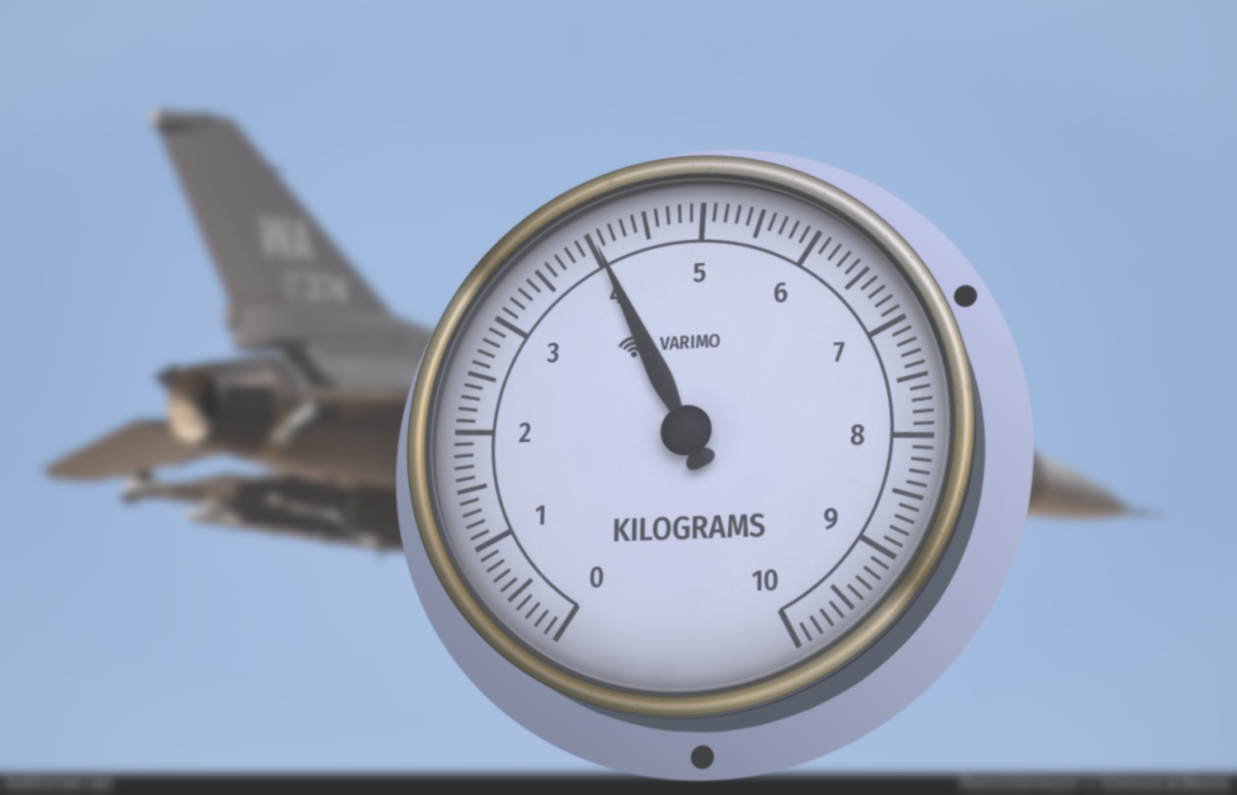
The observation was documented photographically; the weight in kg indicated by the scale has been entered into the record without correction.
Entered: 4.05 kg
